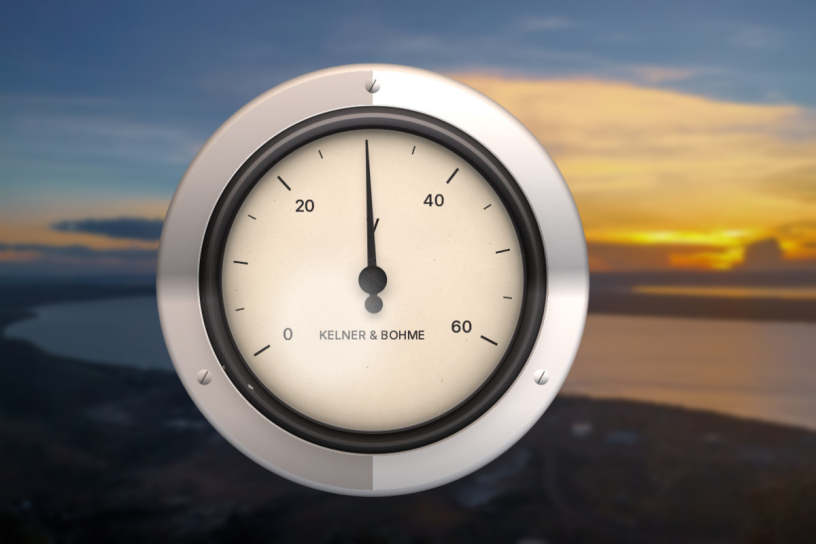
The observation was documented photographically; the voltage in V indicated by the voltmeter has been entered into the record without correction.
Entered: 30 V
